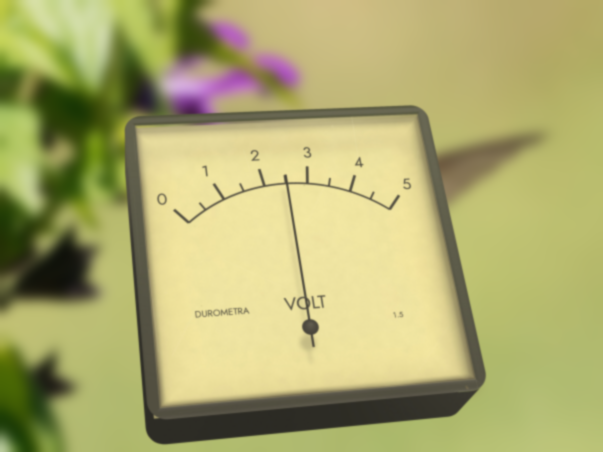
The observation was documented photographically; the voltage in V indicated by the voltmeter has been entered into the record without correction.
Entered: 2.5 V
